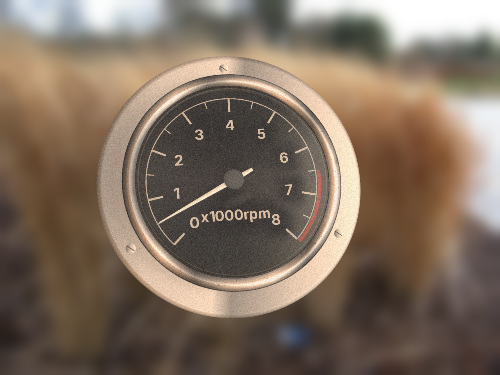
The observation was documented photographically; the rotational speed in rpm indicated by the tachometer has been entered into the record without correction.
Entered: 500 rpm
